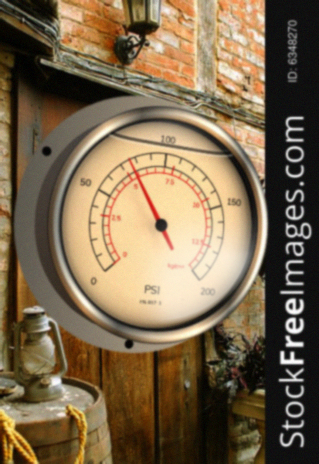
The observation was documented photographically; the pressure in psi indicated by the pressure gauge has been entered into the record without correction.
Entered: 75 psi
